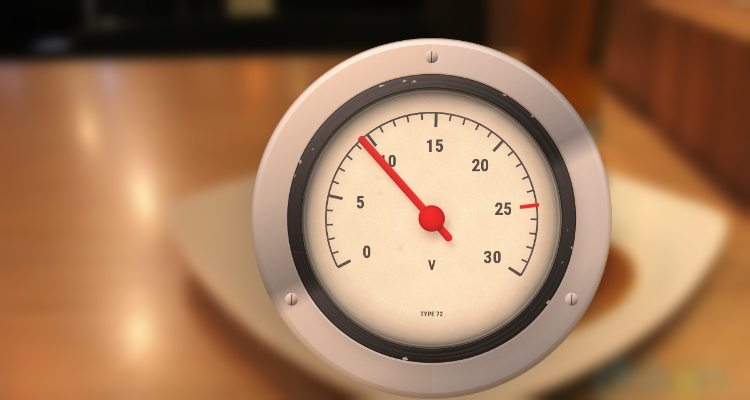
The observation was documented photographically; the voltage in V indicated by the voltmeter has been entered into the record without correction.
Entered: 9.5 V
